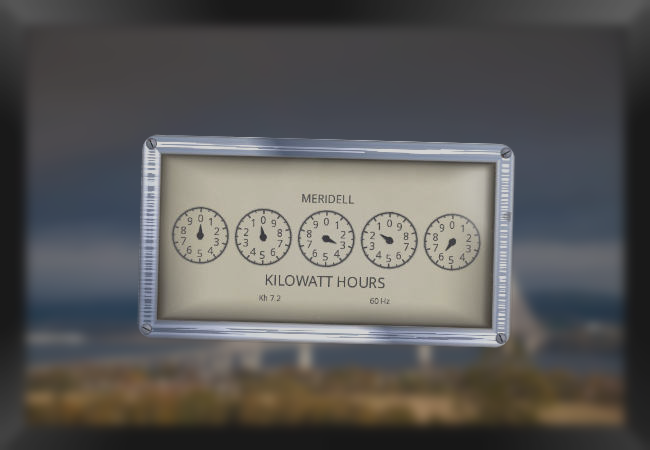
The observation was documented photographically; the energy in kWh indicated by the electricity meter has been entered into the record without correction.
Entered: 316 kWh
